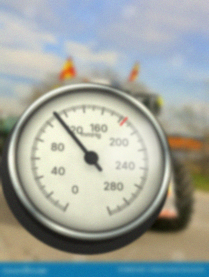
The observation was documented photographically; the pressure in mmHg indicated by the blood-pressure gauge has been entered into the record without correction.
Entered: 110 mmHg
